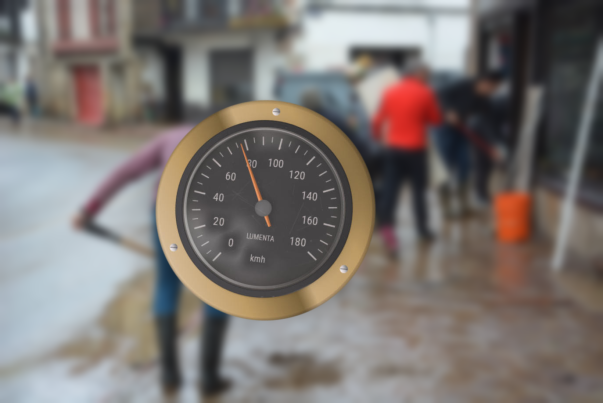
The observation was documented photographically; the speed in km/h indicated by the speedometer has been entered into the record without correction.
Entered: 77.5 km/h
